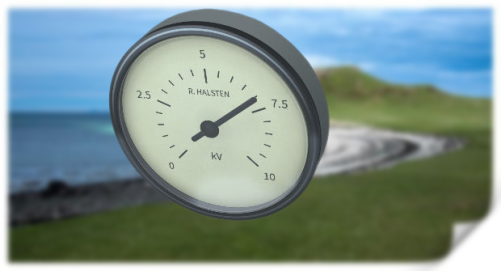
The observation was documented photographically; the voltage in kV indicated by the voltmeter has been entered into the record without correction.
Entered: 7 kV
